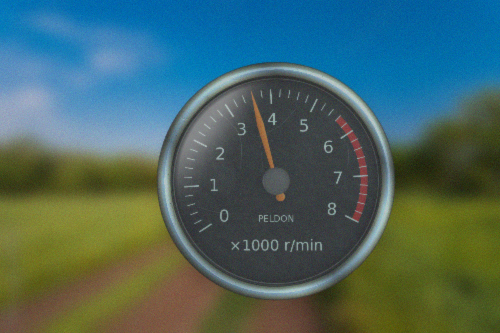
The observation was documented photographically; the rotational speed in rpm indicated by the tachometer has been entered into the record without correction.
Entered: 3600 rpm
